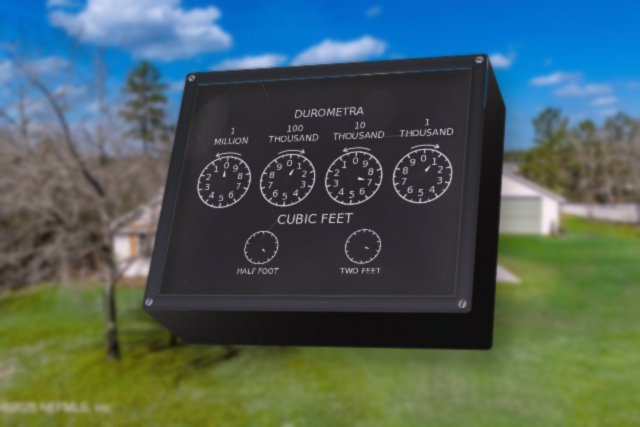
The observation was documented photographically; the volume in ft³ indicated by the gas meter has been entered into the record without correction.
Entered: 7100 ft³
